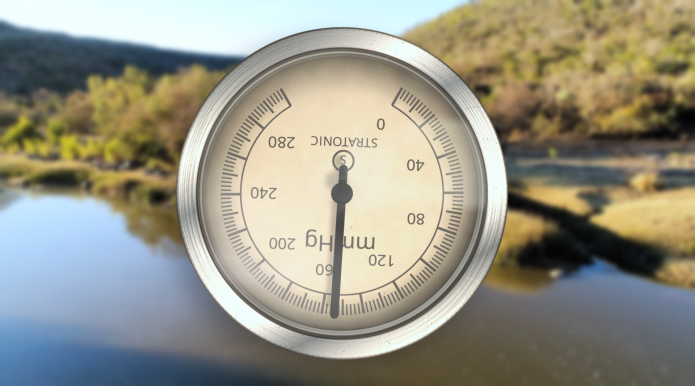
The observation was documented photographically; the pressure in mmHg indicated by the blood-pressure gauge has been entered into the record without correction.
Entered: 154 mmHg
